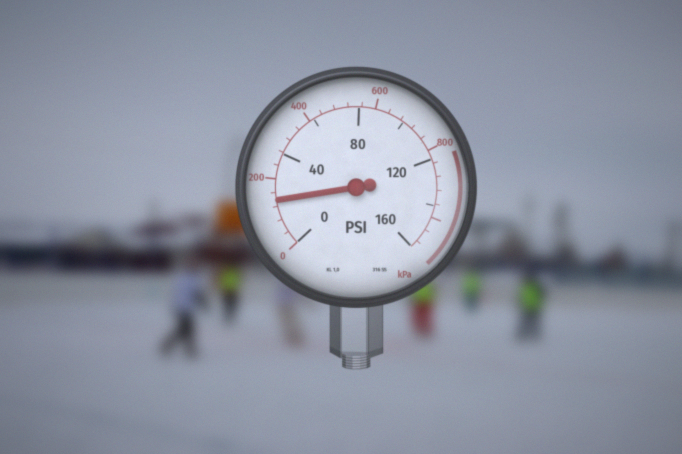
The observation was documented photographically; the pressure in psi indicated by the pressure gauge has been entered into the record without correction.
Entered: 20 psi
